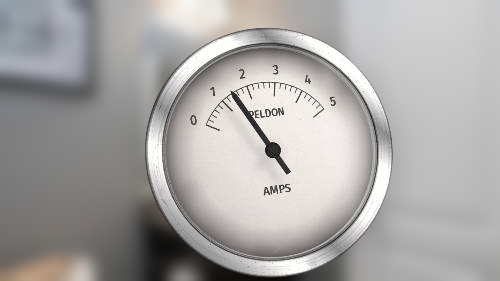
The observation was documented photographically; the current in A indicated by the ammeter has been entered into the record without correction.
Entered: 1.4 A
